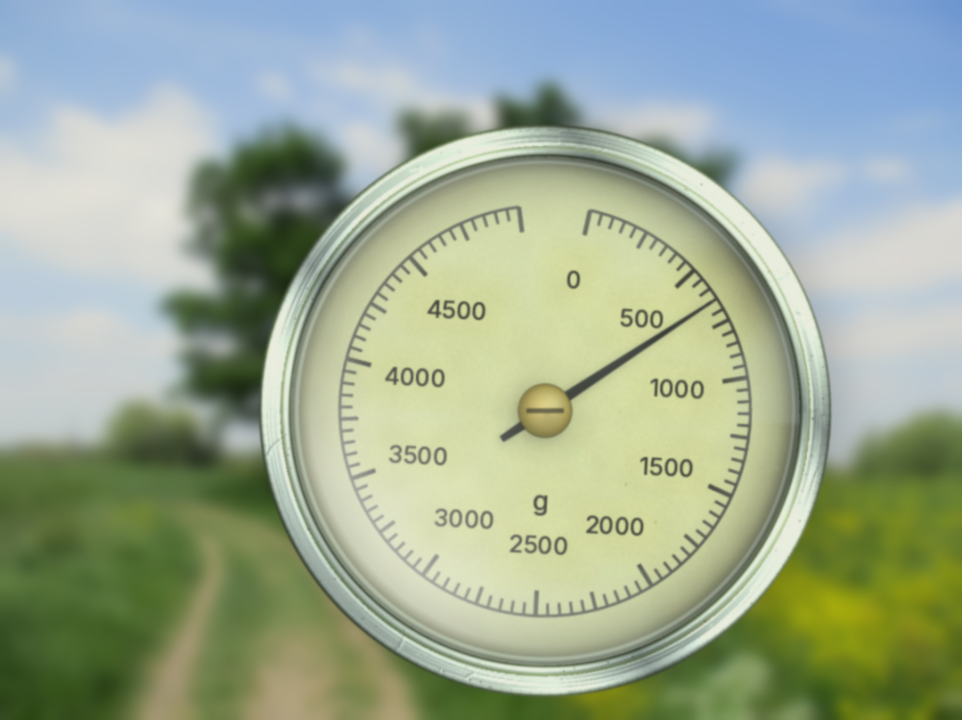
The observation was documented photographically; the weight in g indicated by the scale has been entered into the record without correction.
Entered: 650 g
